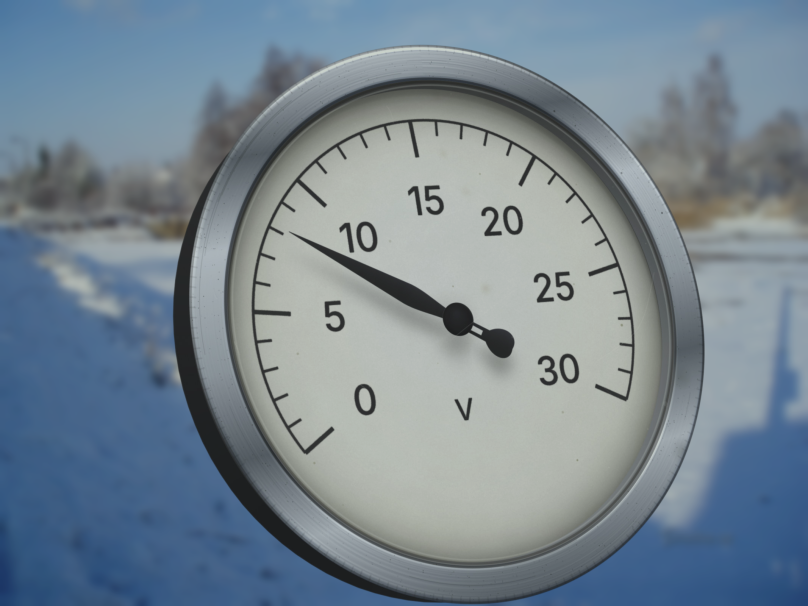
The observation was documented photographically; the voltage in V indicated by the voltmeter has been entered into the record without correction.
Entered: 8 V
